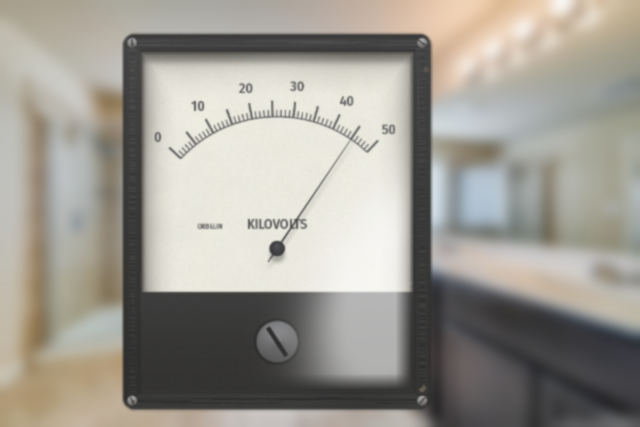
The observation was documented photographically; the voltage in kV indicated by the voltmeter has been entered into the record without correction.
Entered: 45 kV
